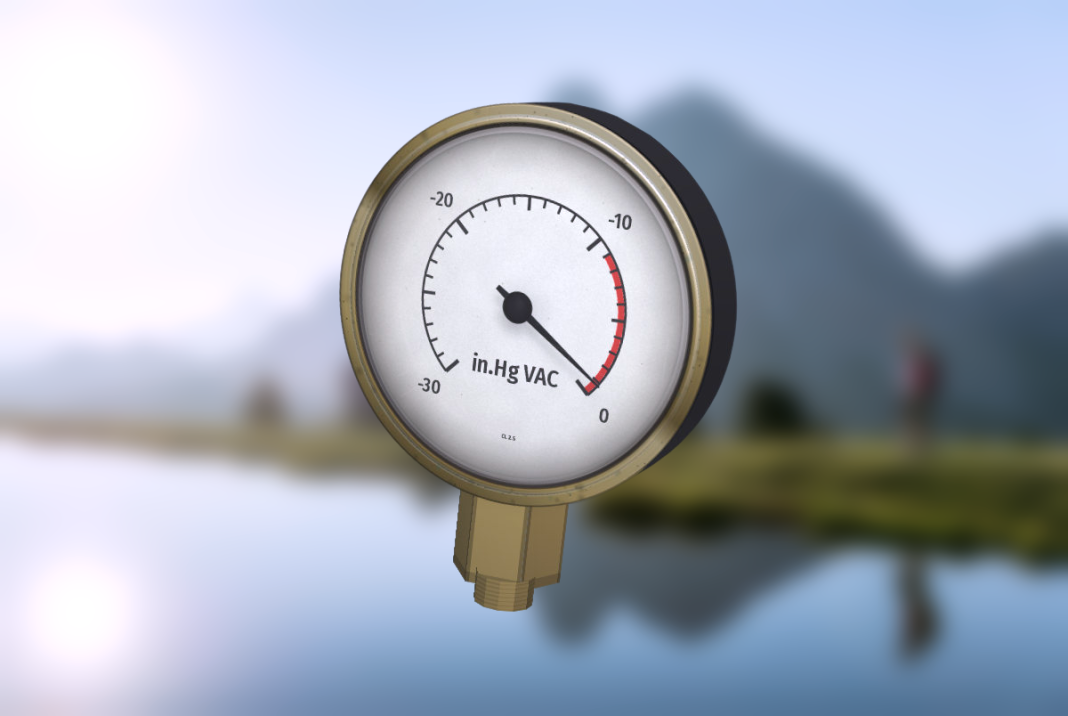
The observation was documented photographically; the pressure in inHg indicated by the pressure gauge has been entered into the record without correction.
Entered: -1 inHg
